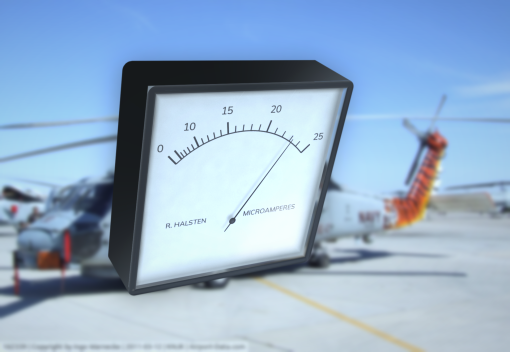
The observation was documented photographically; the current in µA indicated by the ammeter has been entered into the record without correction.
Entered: 23 µA
